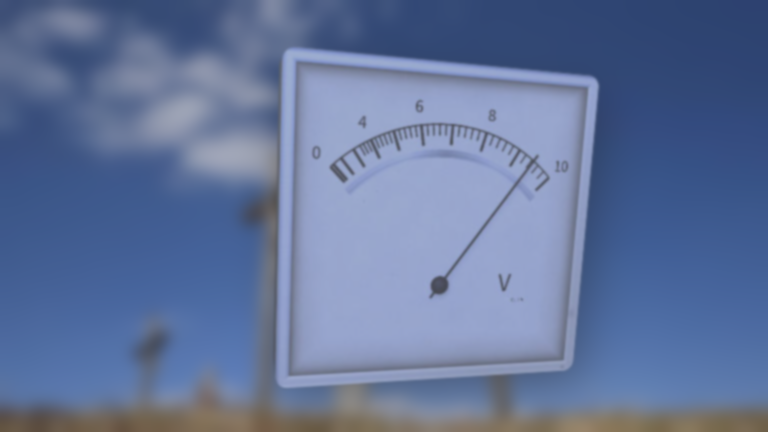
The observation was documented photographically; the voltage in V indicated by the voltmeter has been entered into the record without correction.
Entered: 9.4 V
